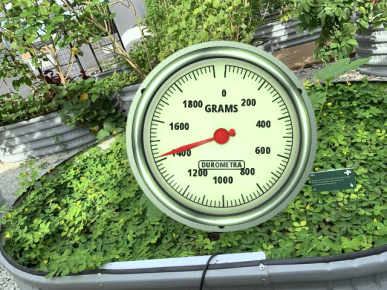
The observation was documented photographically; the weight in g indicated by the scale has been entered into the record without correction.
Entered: 1420 g
